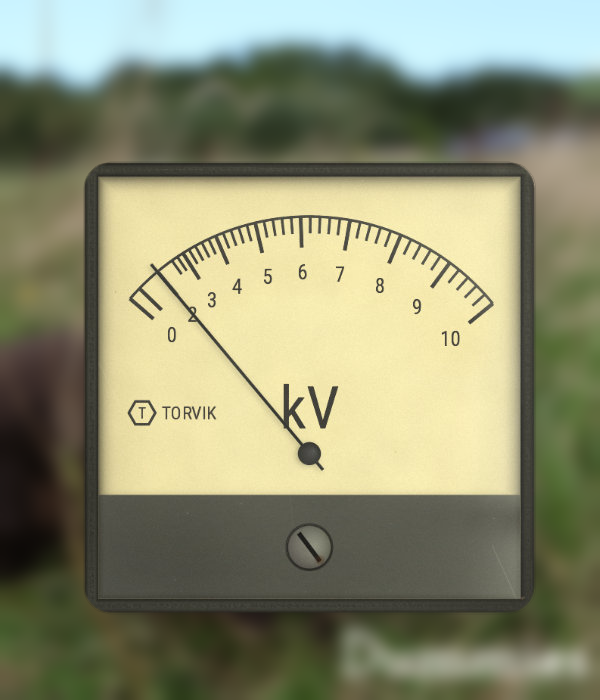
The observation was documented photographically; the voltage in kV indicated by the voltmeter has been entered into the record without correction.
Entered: 2 kV
